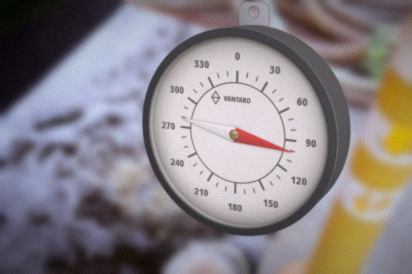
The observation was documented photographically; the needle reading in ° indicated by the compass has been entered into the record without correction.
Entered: 100 °
